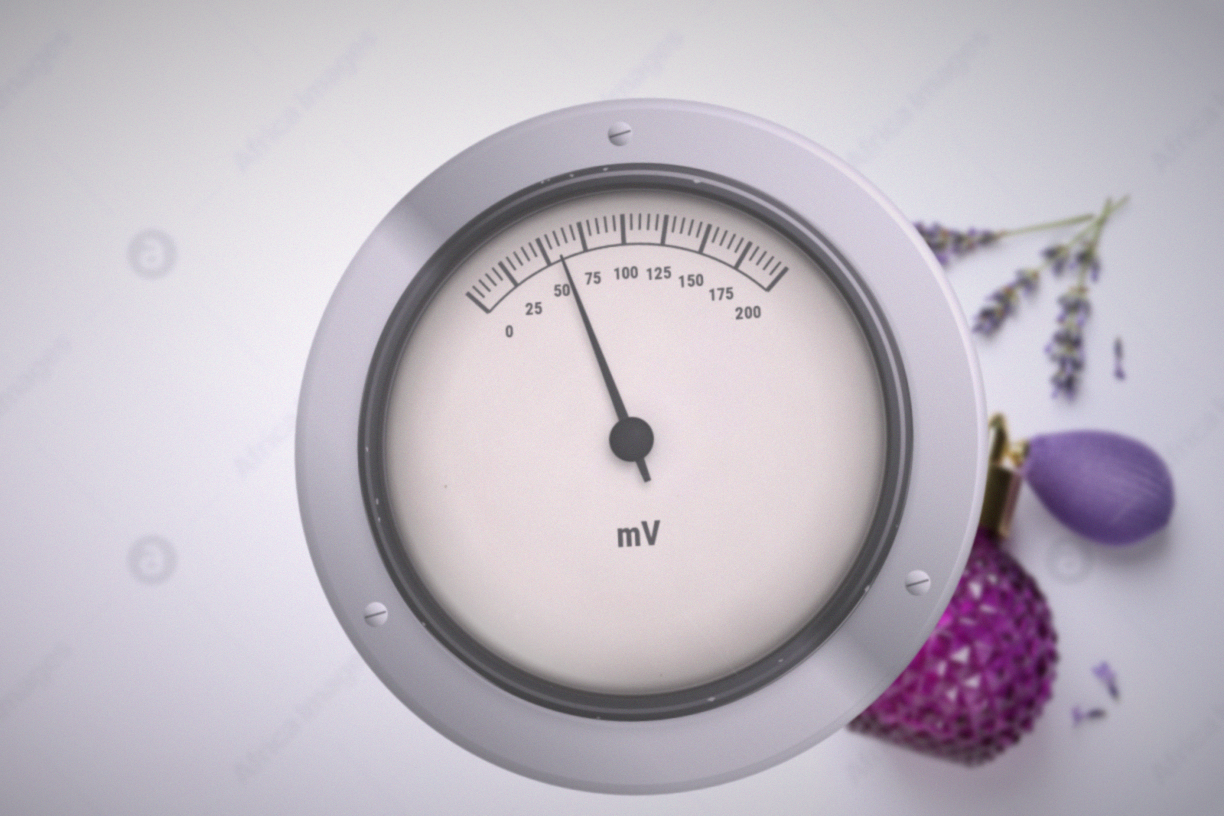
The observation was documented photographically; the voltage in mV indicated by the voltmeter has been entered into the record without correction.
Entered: 60 mV
